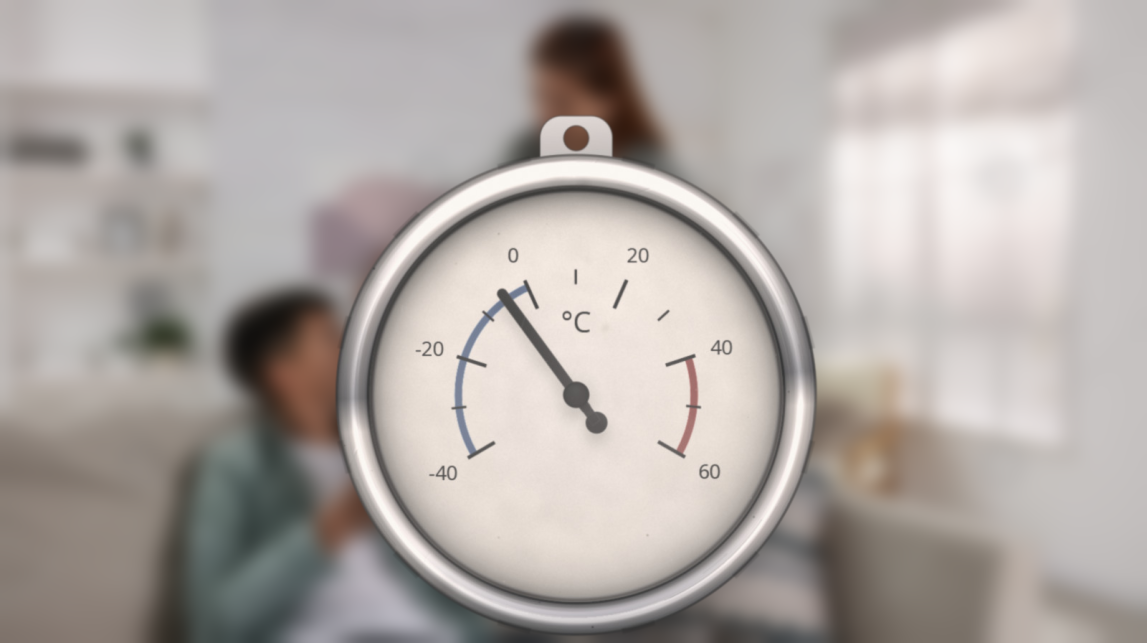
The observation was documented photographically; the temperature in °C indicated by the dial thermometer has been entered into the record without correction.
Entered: -5 °C
